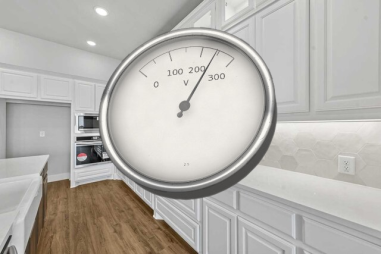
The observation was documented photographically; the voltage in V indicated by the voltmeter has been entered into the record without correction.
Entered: 250 V
